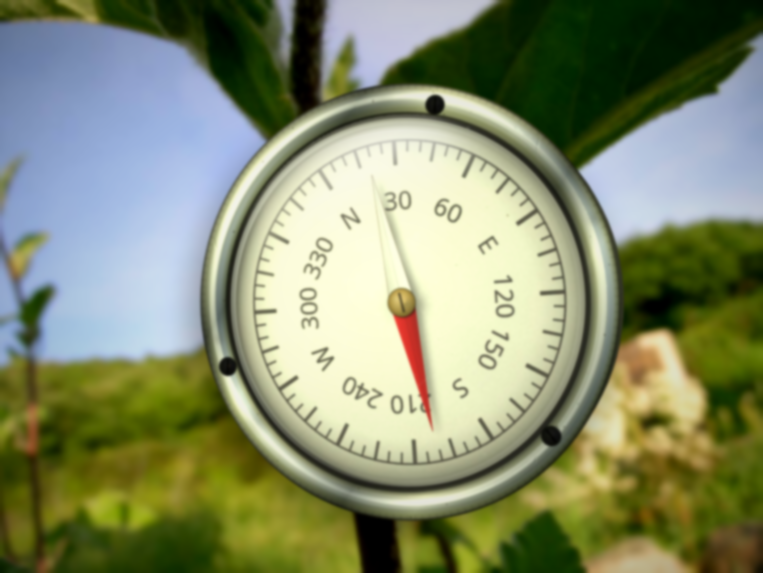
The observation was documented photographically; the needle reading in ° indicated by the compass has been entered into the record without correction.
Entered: 200 °
